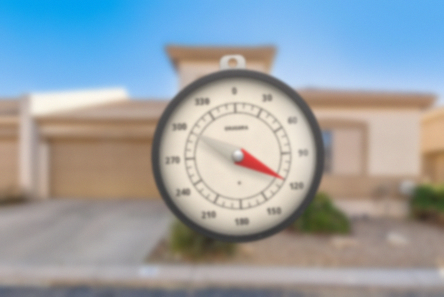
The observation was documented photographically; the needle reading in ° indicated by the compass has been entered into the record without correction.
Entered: 120 °
